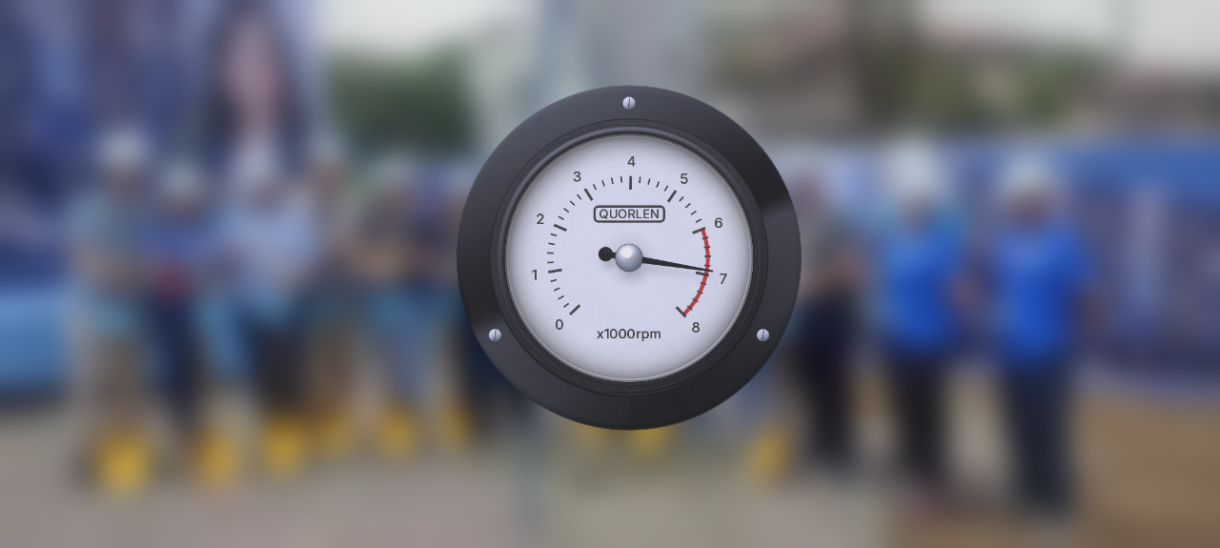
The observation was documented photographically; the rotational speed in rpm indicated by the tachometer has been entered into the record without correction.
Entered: 6900 rpm
